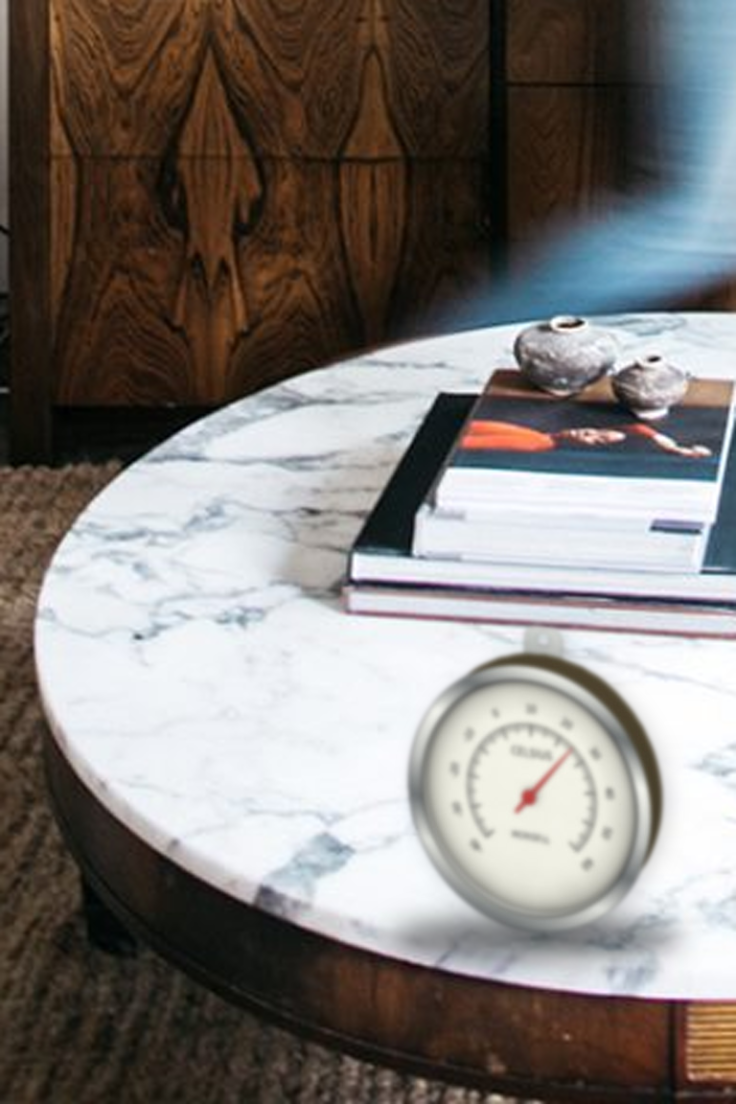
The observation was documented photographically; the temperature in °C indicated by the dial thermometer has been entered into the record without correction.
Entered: 25 °C
